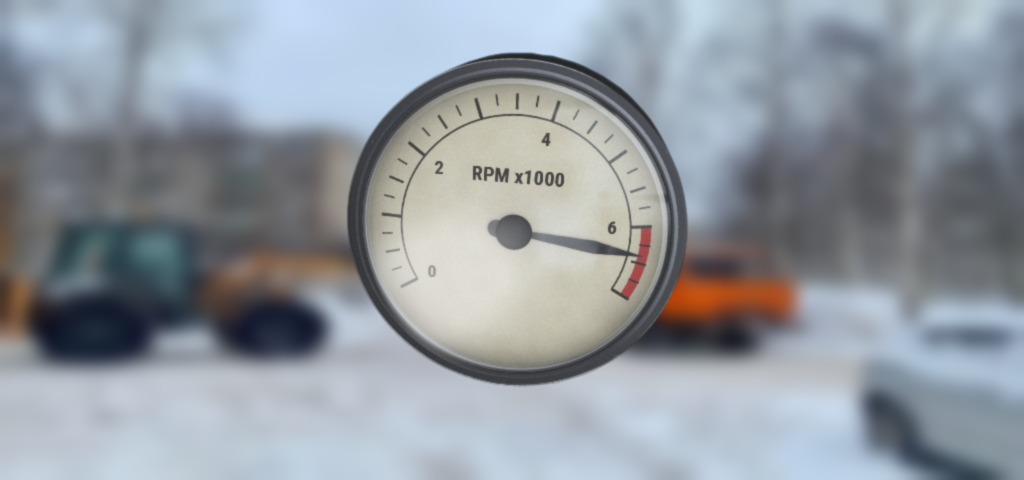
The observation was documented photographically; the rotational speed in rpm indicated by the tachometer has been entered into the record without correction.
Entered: 6375 rpm
